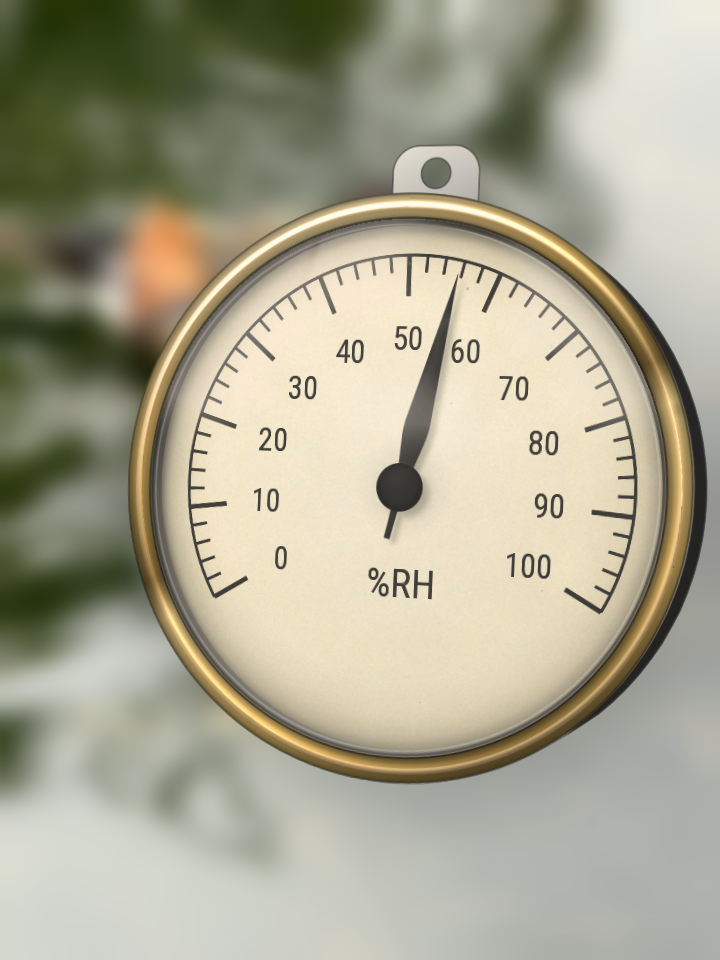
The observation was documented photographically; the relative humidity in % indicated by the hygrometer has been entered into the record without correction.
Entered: 56 %
